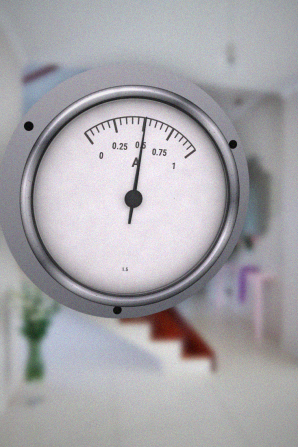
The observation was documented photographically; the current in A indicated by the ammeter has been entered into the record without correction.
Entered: 0.5 A
